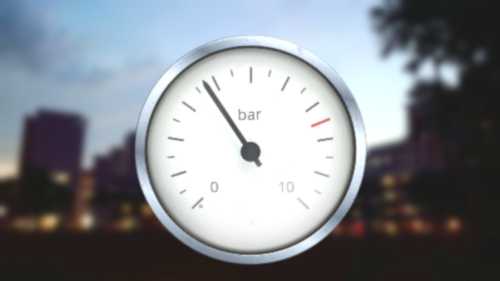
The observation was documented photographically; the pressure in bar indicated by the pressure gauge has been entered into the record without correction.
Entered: 3.75 bar
